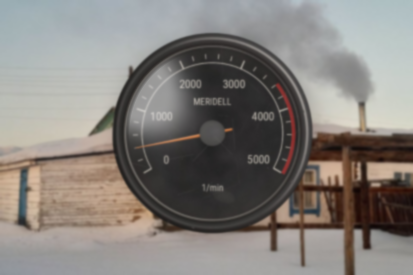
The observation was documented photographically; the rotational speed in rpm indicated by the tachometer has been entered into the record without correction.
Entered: 400 rpm
